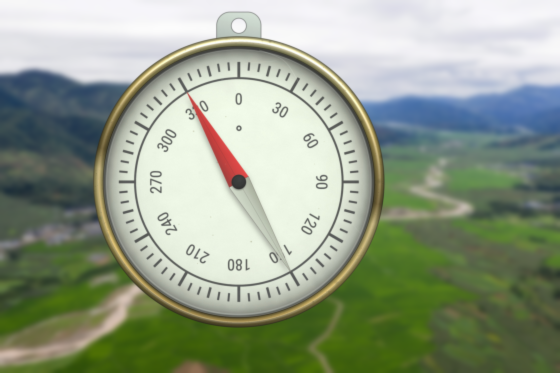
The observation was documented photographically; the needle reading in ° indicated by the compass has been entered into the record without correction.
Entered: 330 °
